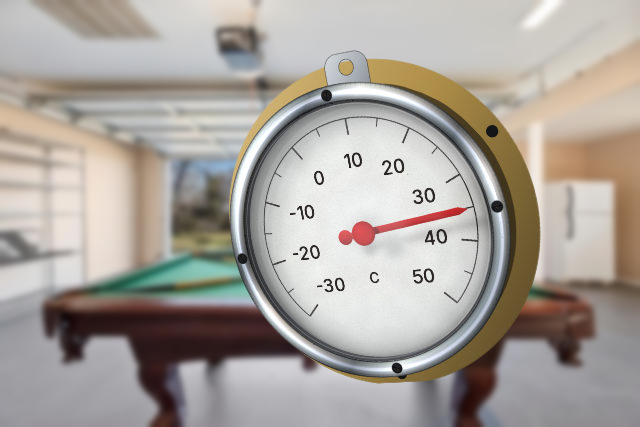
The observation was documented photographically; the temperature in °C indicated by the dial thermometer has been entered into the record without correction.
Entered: 35 °C
